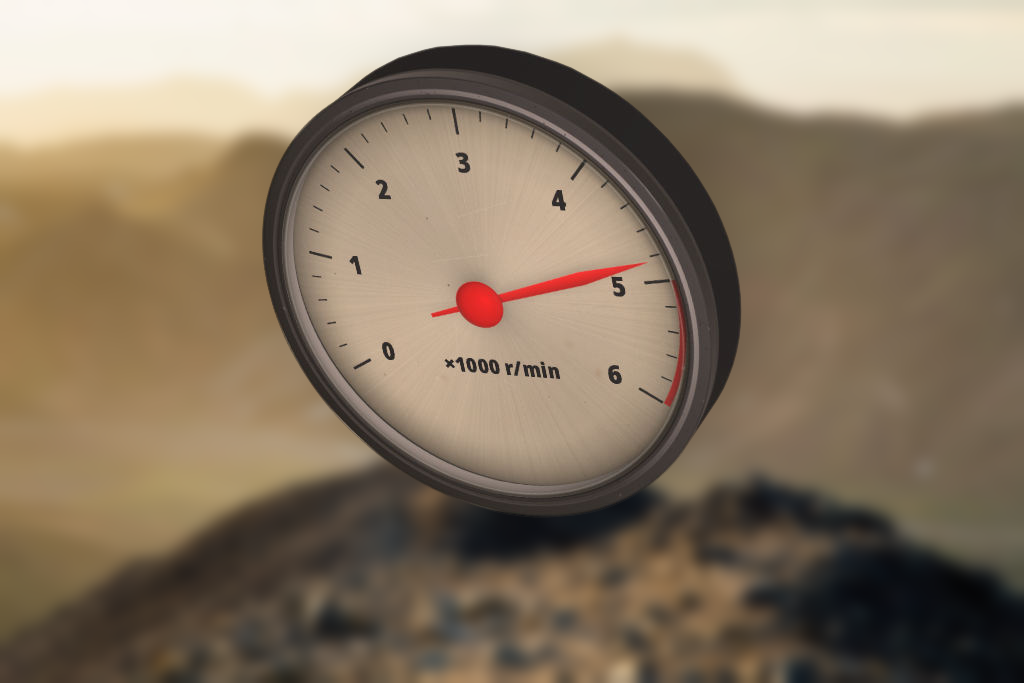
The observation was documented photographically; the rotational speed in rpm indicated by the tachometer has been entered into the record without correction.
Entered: 4800 rpm
